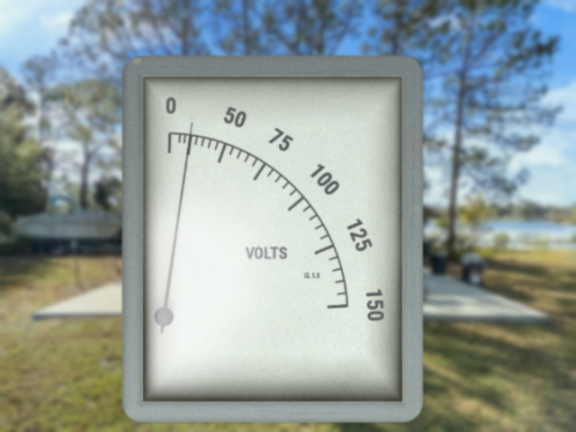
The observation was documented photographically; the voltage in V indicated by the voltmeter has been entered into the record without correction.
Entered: 25 V
